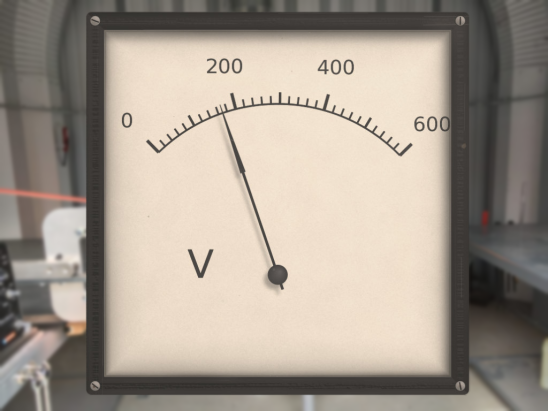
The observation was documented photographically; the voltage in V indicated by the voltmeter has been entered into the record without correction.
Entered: 170 V
